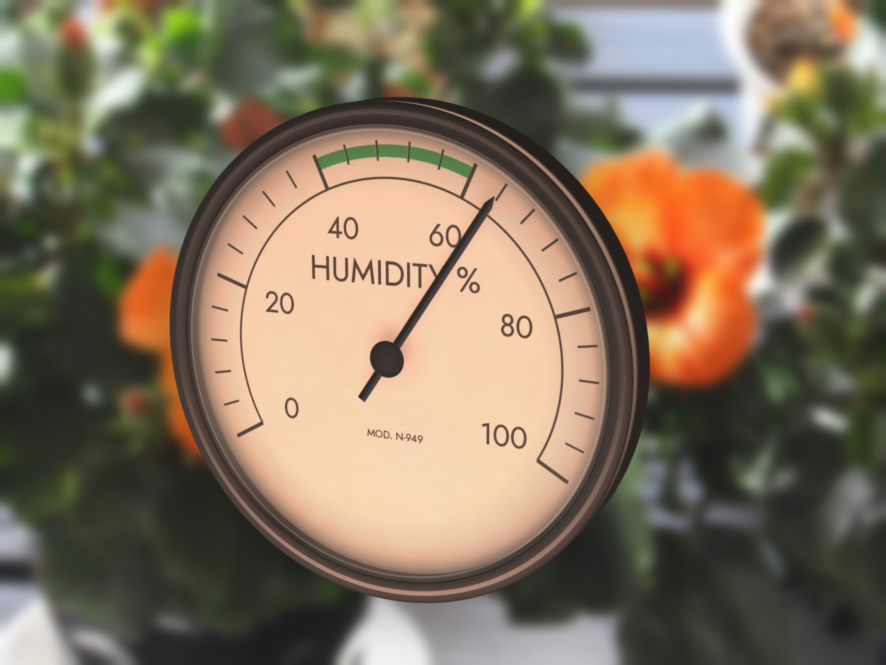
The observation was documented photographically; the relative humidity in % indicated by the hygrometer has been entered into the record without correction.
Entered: 64 %
